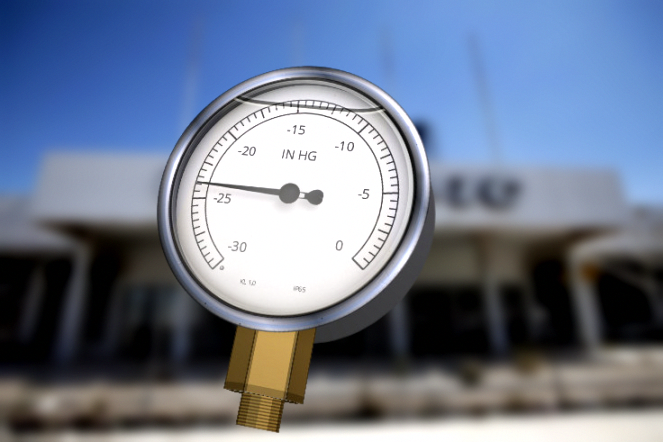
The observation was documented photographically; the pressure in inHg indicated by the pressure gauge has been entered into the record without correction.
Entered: -24 inHg
